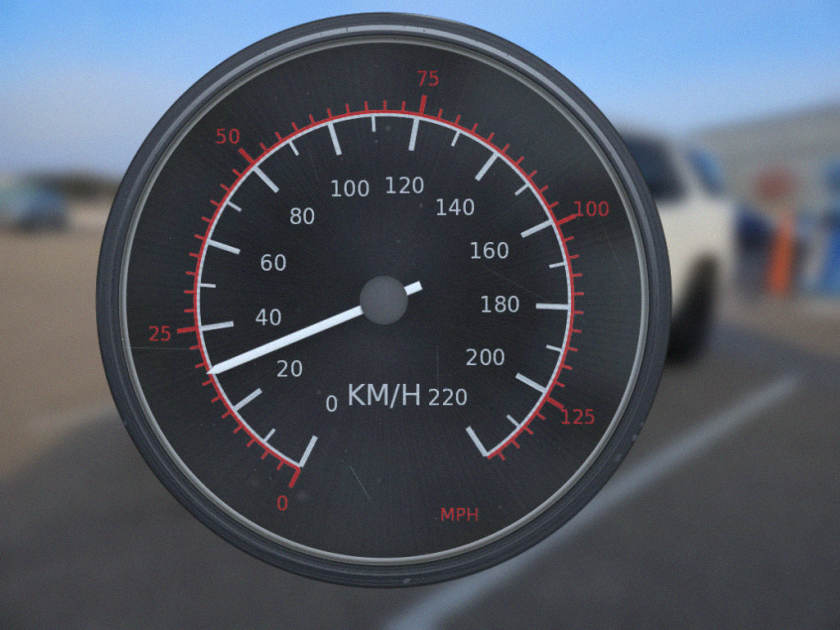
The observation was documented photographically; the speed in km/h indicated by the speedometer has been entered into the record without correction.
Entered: 30 km/h
